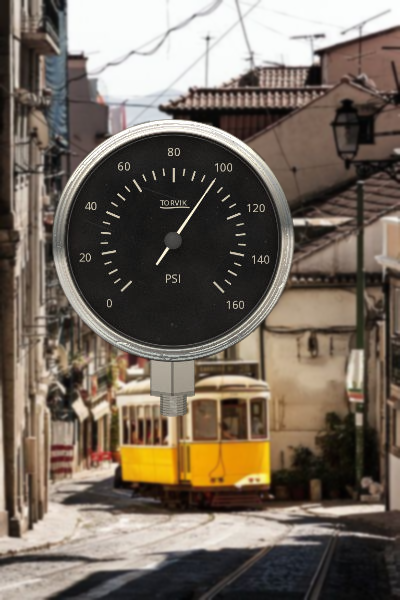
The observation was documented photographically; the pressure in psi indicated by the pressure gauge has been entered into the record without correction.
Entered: 100 psi
